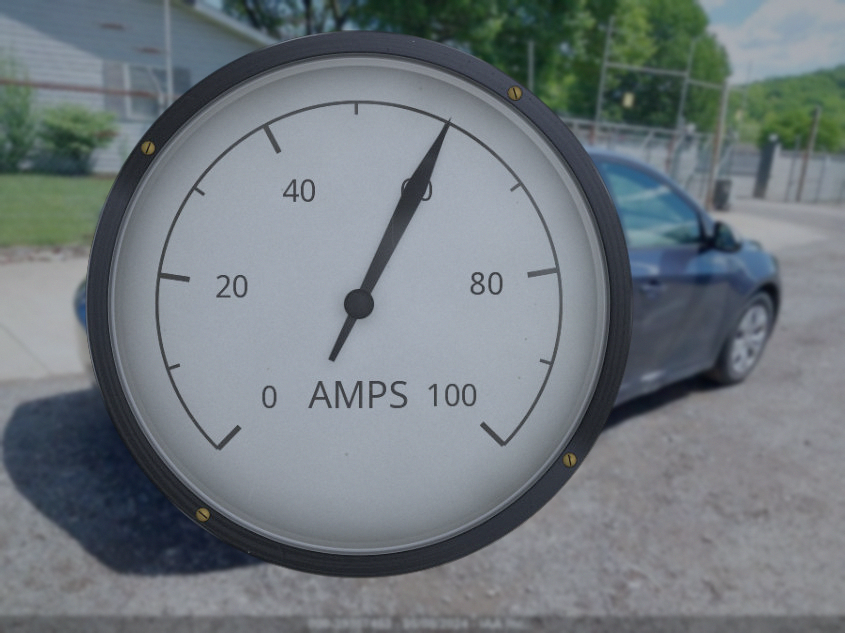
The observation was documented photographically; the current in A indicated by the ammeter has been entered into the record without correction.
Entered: 60 A
